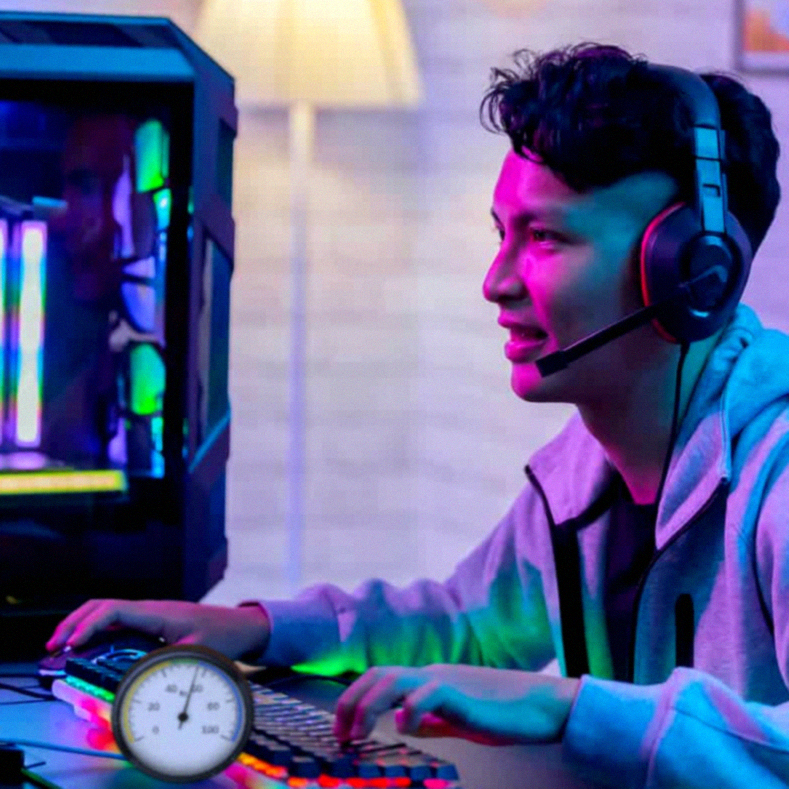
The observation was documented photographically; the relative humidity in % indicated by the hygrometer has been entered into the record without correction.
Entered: 56 %
